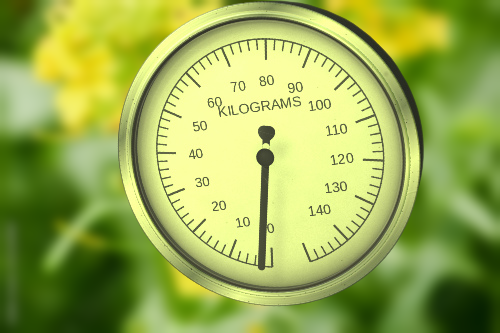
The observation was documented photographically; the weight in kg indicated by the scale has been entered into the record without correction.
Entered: 2 kg
